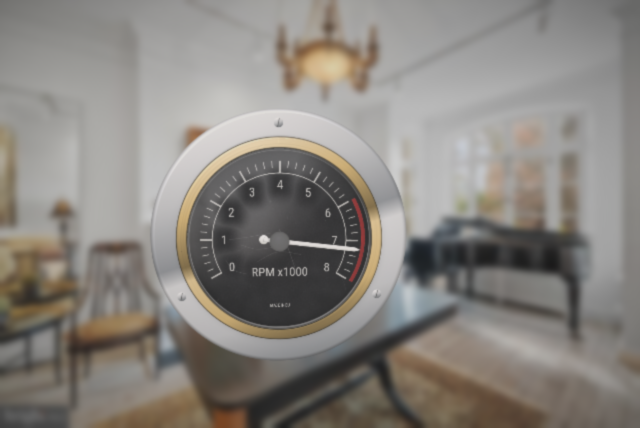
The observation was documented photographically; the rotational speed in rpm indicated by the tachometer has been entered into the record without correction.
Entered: 7200 rpm
